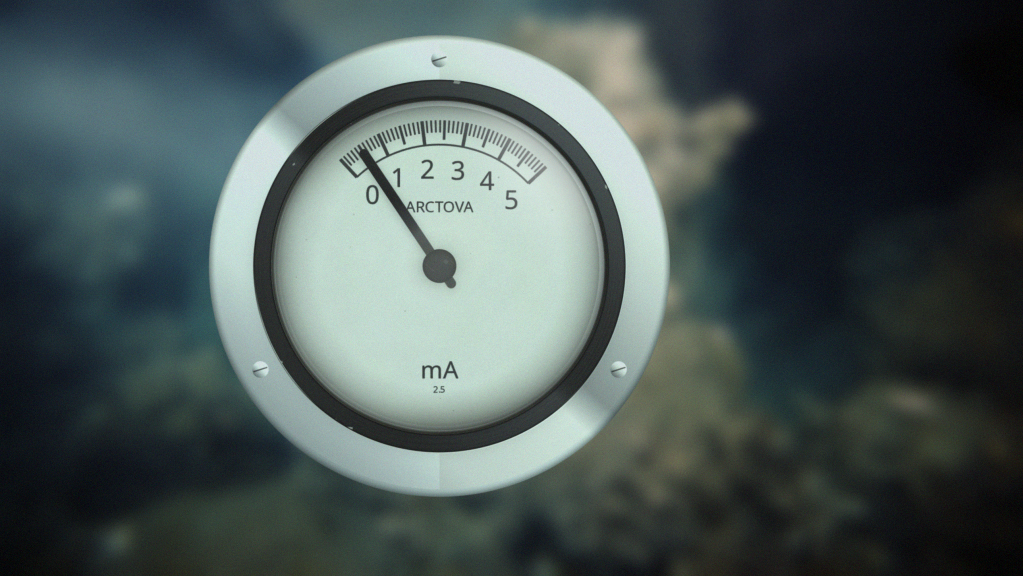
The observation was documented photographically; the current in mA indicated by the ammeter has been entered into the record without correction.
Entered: 0.5 mA
